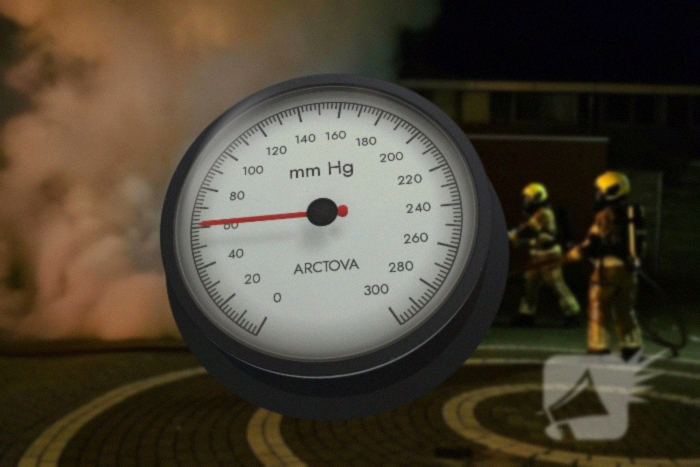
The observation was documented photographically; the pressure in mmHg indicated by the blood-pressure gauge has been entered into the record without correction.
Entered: 60 mmHg
